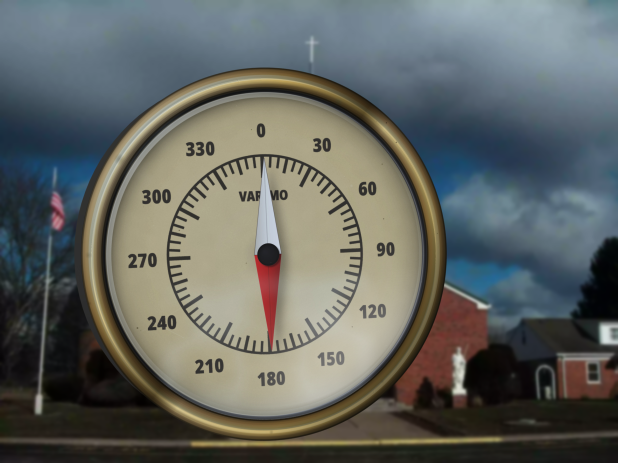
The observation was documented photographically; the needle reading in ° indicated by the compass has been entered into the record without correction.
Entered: 180 °
